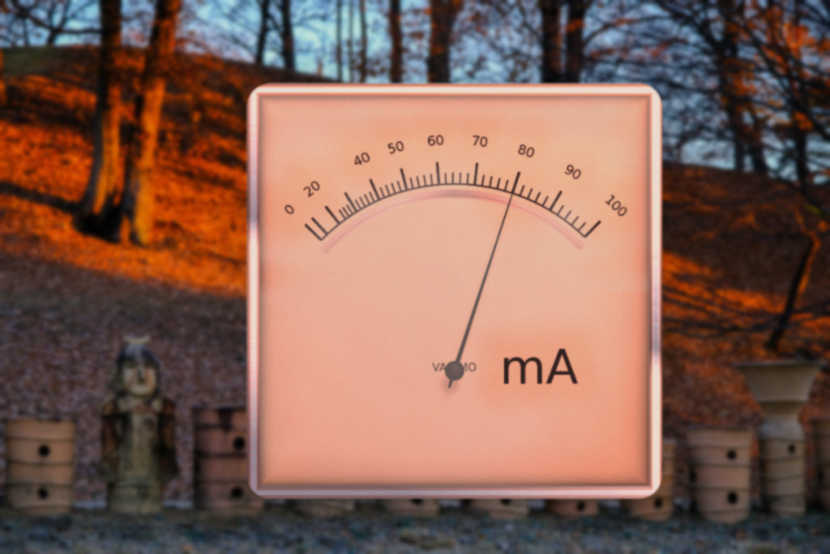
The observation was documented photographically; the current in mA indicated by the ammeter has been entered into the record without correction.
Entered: 80 mA
